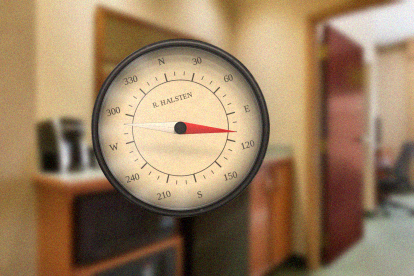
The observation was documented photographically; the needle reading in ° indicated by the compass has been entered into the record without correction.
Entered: 110 °
